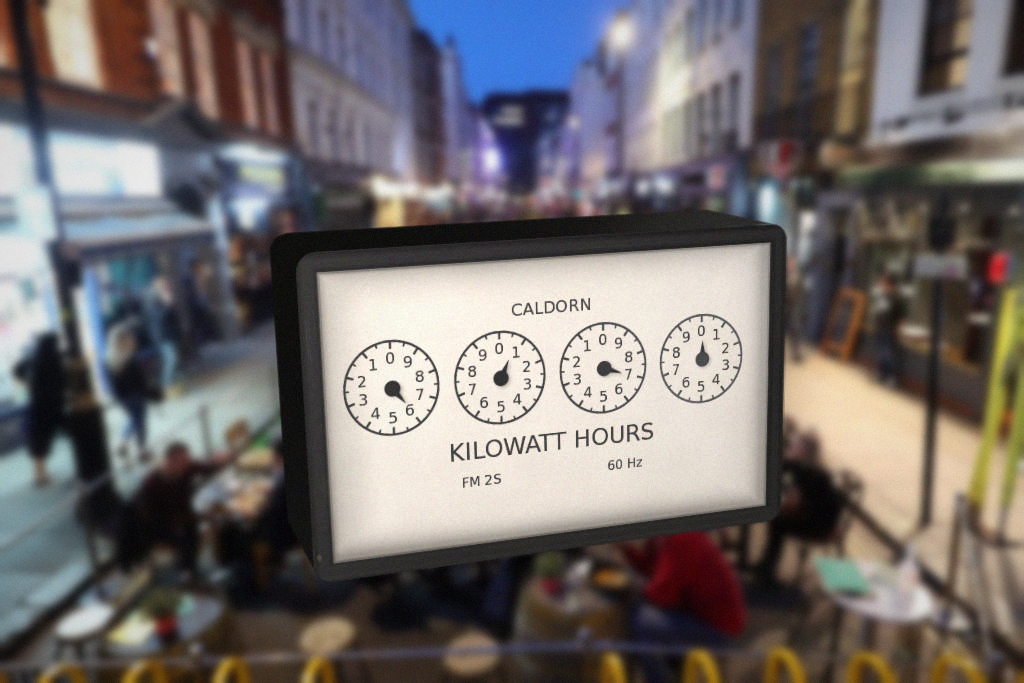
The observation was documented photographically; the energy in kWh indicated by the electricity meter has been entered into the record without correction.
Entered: 6070 kWh
